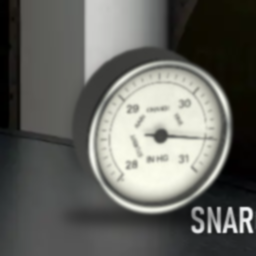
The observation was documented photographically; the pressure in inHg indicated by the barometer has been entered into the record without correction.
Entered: 30.6 inHg
